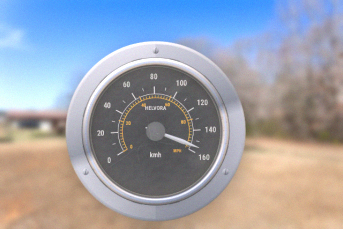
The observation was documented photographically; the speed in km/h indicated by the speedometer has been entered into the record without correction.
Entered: 155 km/h
